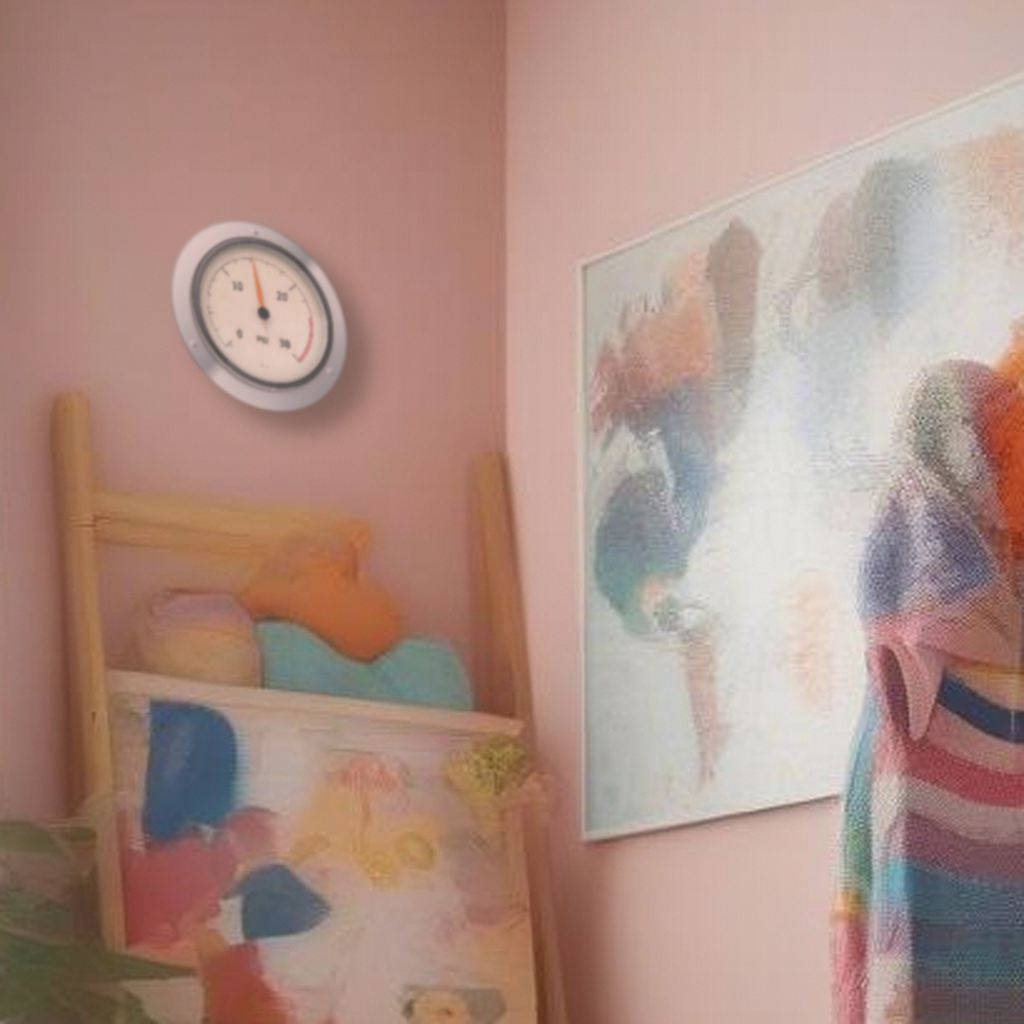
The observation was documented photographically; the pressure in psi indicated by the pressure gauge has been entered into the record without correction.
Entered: 14 psi
